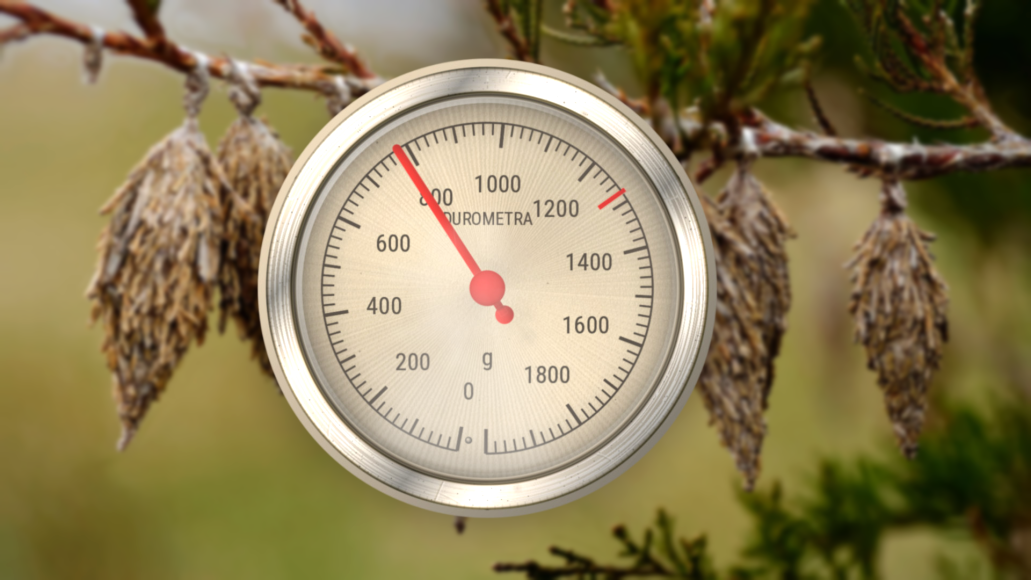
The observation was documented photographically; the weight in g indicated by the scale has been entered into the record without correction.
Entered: 780 g
